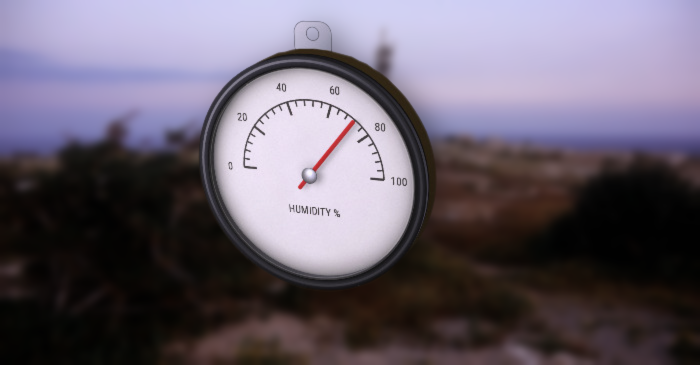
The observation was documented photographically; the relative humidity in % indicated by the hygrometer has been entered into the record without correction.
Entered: 72 %
